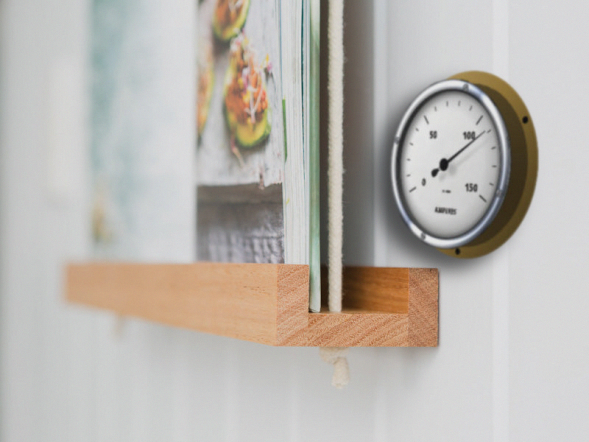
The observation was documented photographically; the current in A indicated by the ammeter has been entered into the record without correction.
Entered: 110 A
